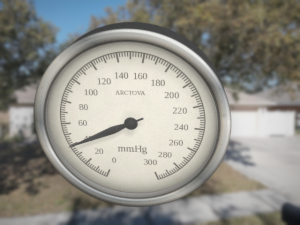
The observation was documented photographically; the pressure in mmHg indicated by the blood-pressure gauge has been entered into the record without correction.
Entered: 40 mmHg
